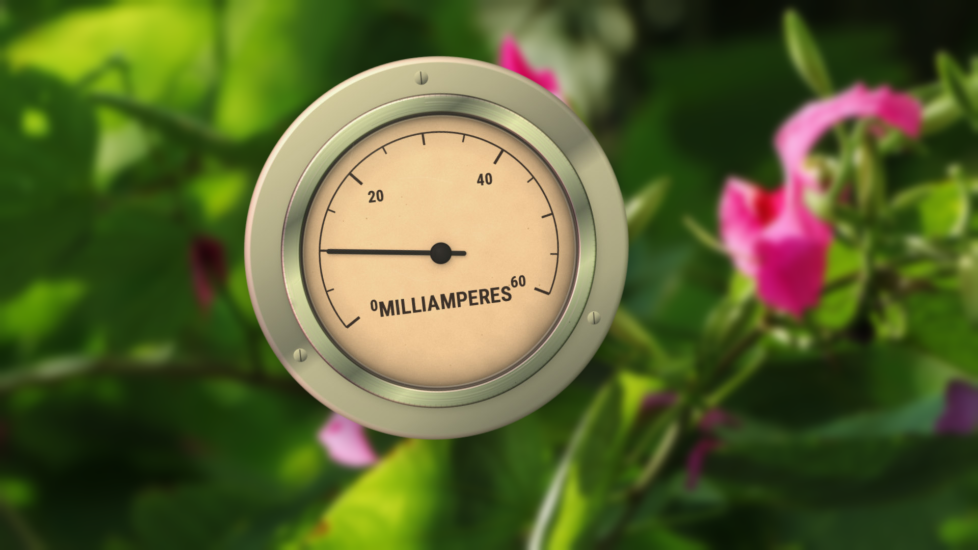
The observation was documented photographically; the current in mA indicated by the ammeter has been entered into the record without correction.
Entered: 10 mA
